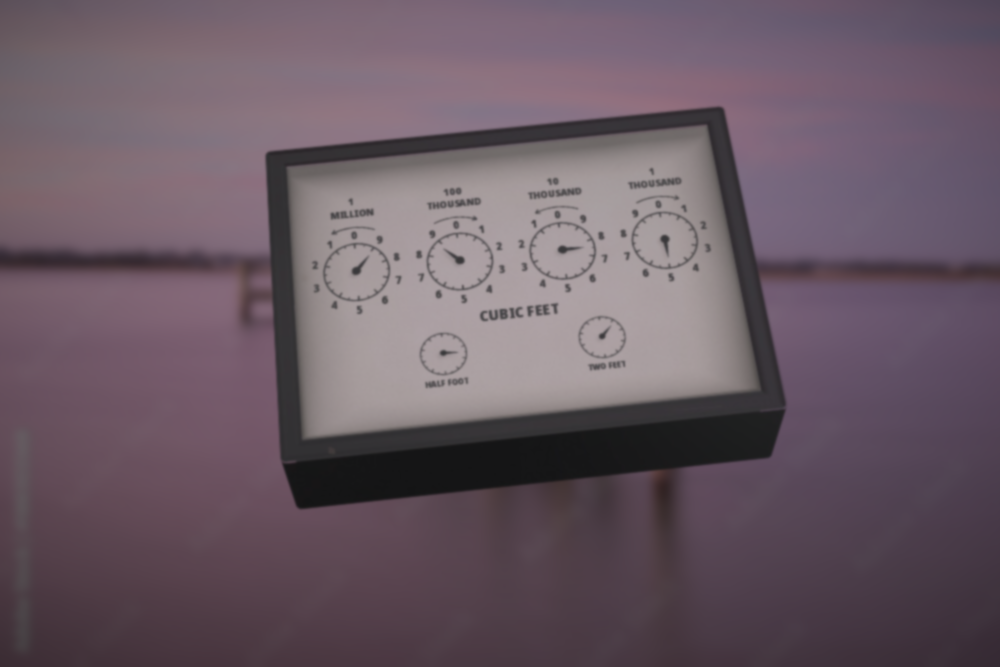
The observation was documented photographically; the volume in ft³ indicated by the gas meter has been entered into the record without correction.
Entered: 887500 ft³
